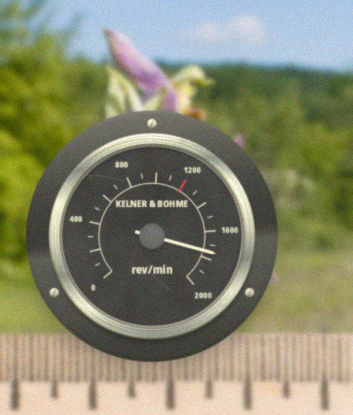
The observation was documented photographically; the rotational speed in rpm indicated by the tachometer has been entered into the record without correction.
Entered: 1750 rpm
